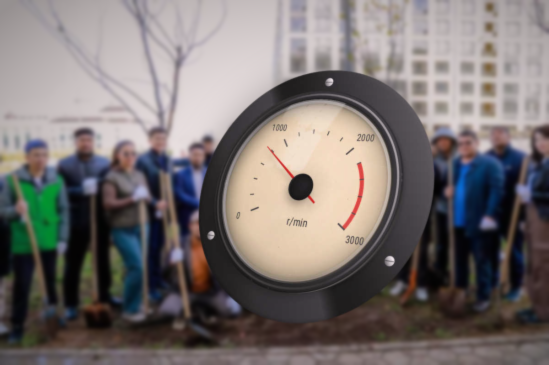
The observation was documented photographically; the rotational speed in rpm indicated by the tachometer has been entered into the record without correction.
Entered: 800 rpm
